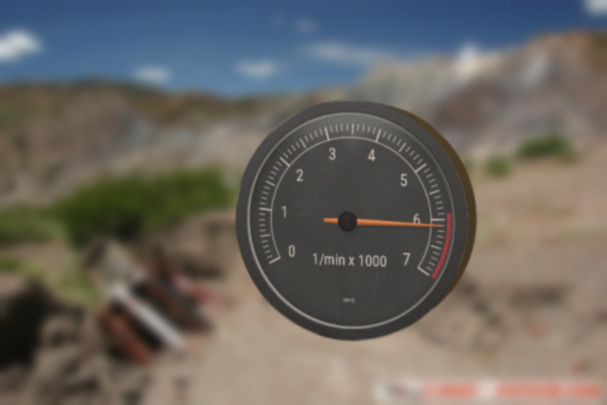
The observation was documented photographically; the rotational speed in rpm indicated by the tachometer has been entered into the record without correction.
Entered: 6100 rpm
